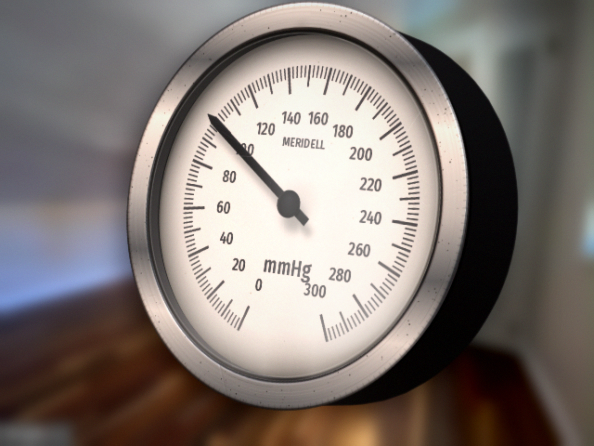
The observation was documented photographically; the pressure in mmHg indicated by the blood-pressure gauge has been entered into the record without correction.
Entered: 100 mmHg
